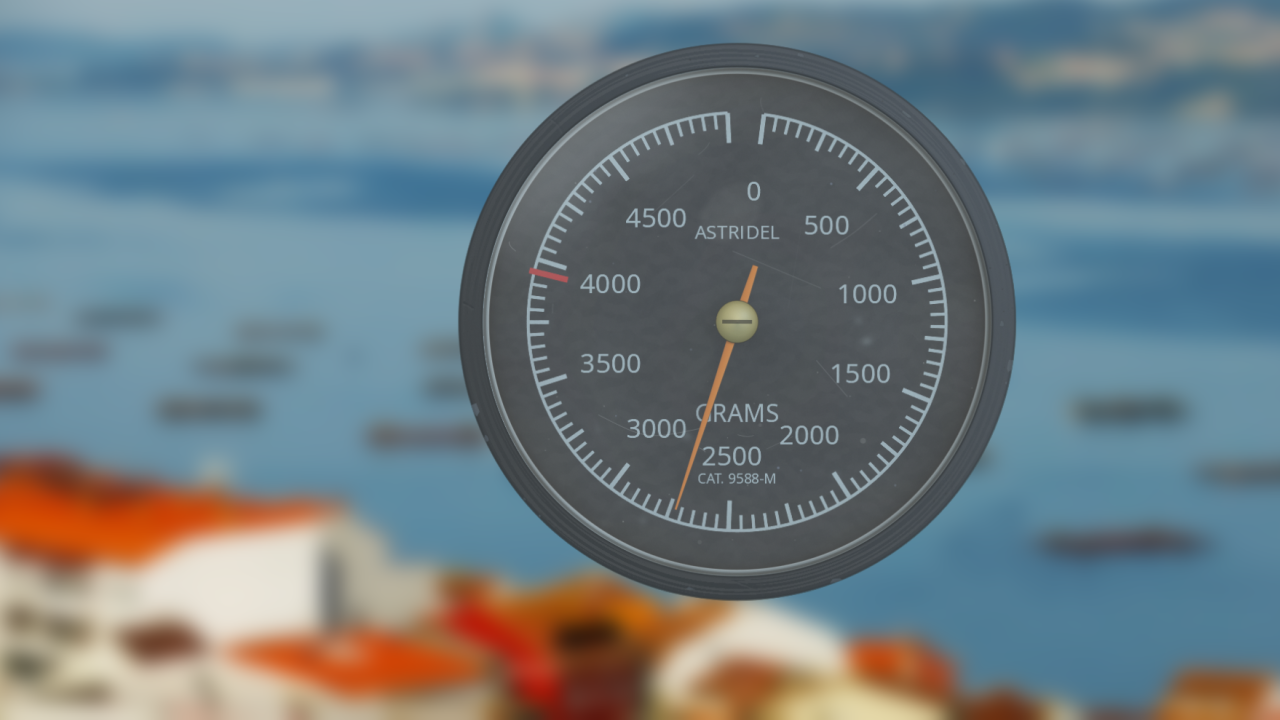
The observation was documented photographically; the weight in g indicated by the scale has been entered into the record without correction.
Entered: 2725 g
